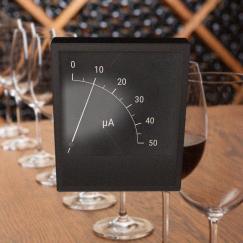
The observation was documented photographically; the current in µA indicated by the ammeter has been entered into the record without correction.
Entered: 10 µA
